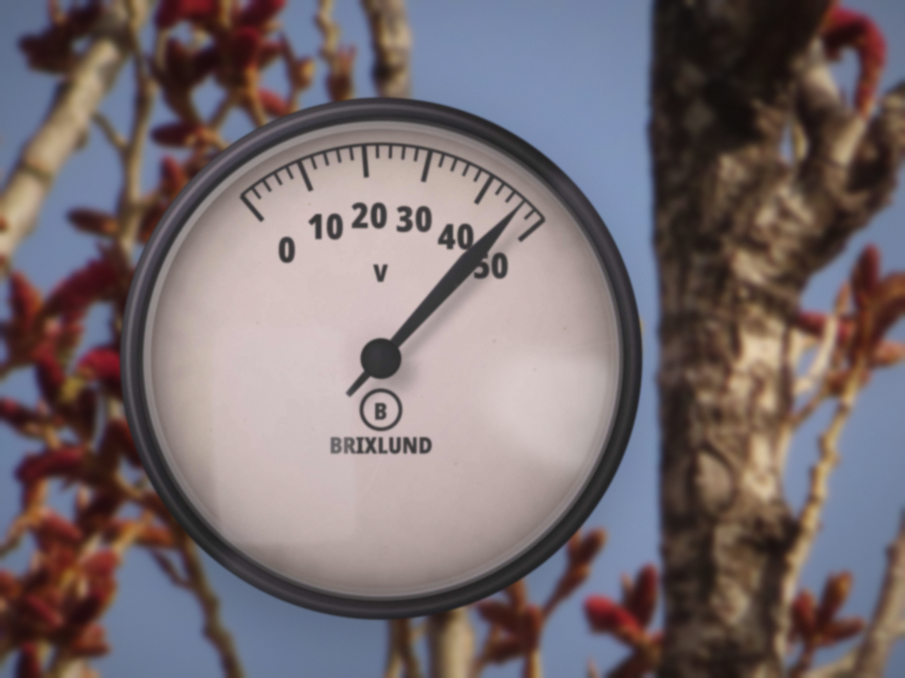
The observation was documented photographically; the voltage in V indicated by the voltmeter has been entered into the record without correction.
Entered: 46 V
